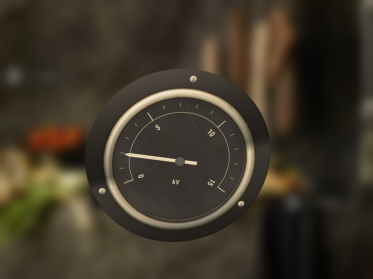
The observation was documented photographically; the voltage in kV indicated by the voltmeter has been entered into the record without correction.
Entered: 2 kV
